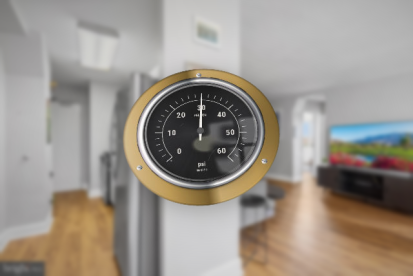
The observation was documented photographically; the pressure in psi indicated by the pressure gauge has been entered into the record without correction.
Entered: 30 psi
